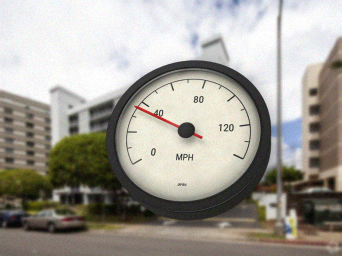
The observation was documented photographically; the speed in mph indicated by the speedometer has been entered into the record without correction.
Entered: 35 mph
